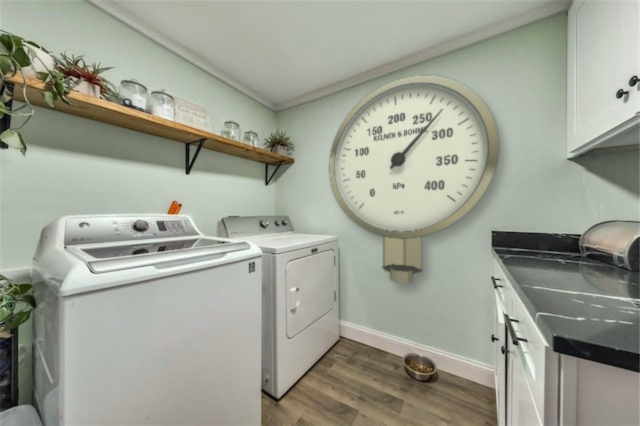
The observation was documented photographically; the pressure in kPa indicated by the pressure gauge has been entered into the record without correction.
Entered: 270 kPa
